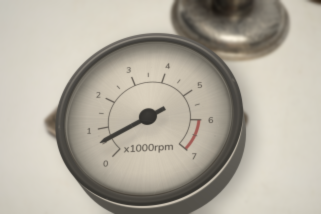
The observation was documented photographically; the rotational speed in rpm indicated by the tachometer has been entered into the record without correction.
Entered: 500 rpm
